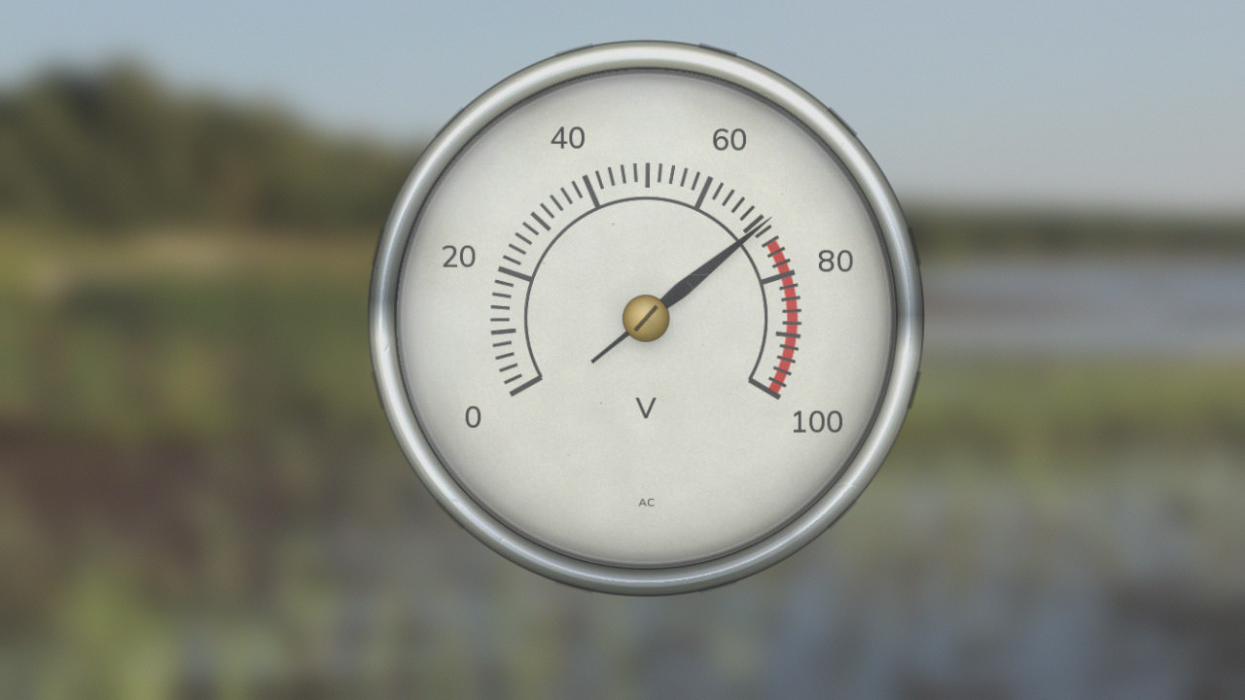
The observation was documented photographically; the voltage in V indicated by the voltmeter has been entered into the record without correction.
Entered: 71 V
